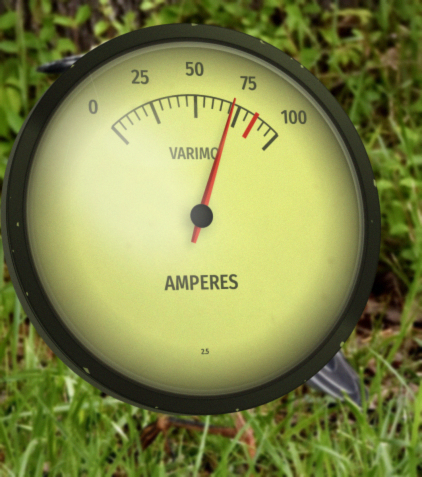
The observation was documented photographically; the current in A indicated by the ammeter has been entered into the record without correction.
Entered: 70 A
